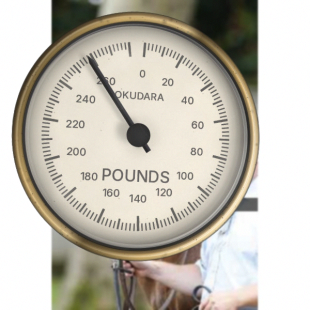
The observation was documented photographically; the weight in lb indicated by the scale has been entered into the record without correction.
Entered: 258 lb
